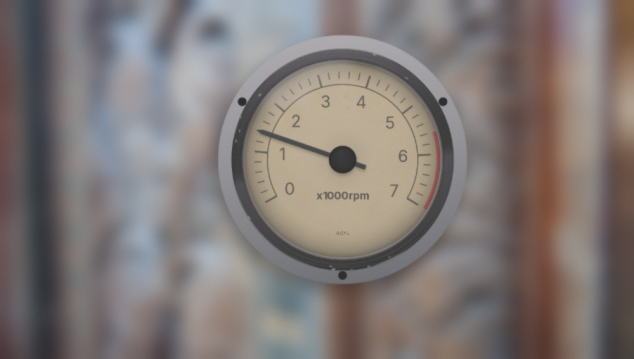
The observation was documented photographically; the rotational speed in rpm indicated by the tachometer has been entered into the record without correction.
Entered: 1400 rpm
